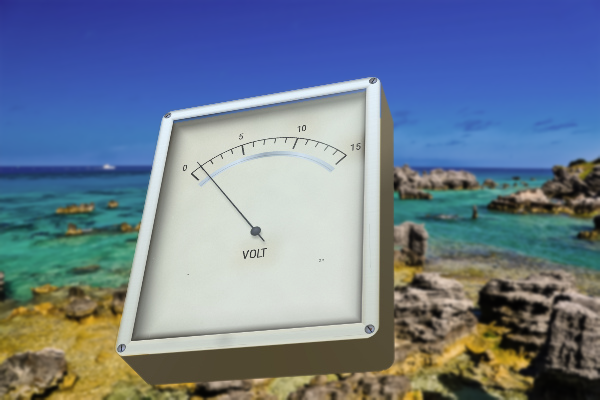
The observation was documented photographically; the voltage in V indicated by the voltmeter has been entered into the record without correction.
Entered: 1 V
